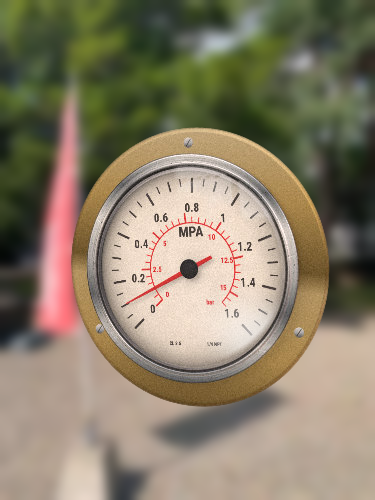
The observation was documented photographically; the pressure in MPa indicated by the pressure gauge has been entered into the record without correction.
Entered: 0.1 MPa
